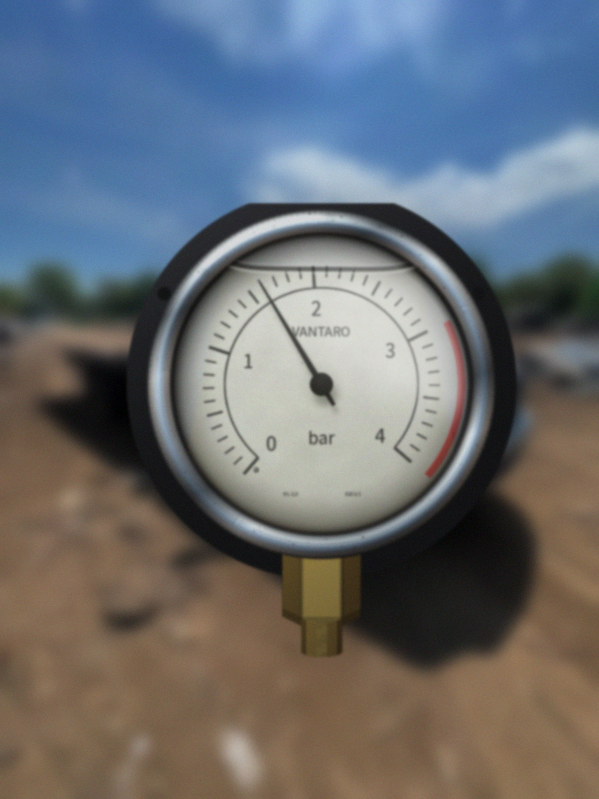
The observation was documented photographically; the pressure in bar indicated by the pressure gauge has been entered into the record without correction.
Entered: 1.6 bar
